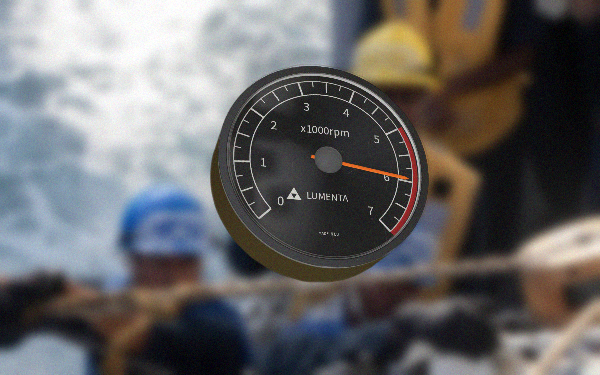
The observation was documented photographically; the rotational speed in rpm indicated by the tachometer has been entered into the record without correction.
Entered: 6000 rpm
